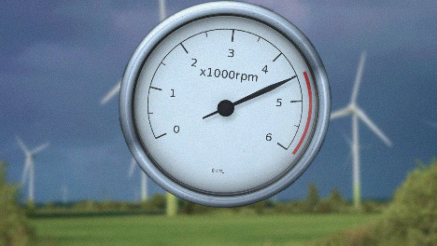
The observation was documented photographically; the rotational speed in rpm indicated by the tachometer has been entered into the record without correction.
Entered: 4500 rpm
